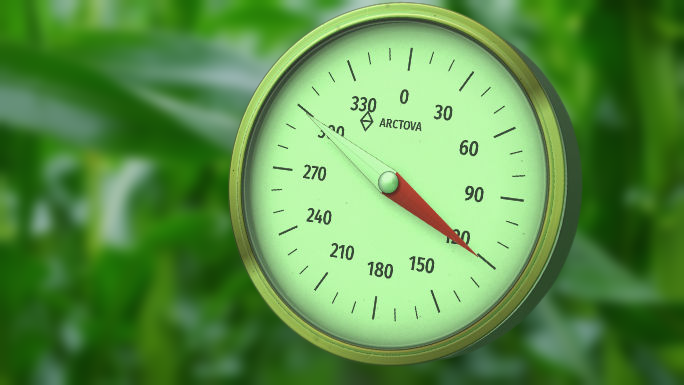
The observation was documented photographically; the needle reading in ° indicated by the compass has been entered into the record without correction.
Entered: 120 °
